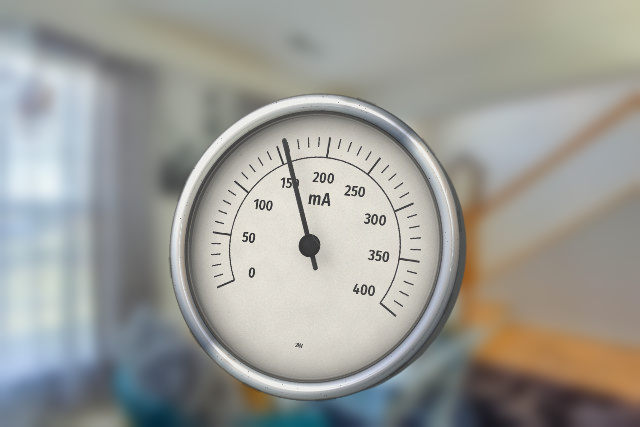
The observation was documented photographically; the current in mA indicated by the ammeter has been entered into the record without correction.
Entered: 160 mA
